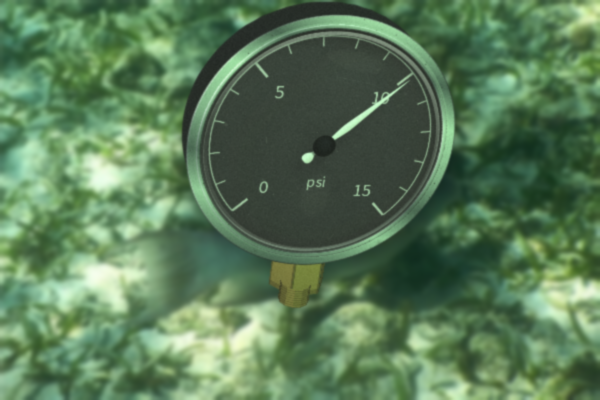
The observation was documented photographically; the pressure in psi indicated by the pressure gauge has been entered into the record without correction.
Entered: 10 psi
